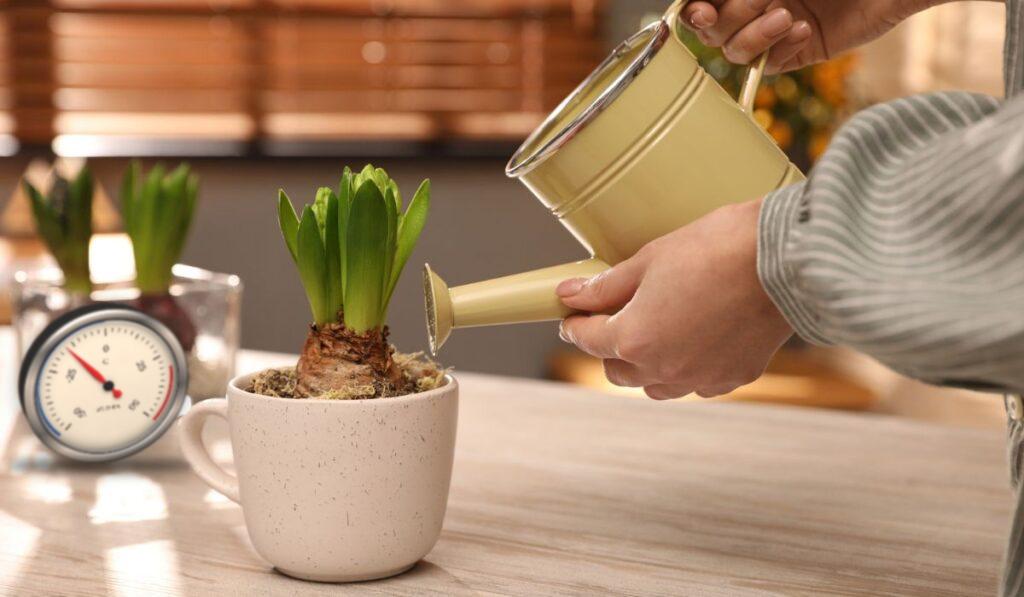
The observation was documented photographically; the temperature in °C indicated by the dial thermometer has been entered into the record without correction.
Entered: -15 °C
